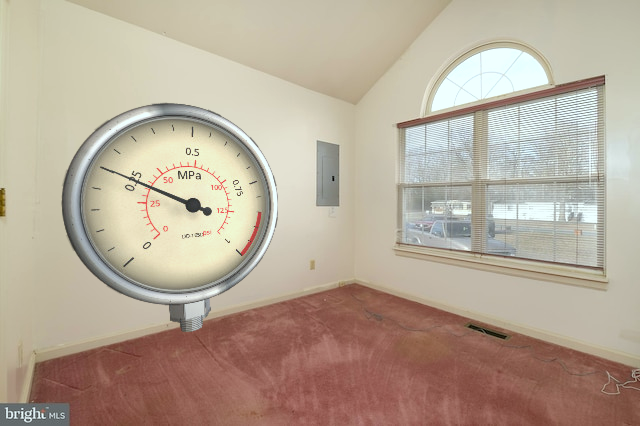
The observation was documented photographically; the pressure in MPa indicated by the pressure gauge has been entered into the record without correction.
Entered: 0.25 MPa
